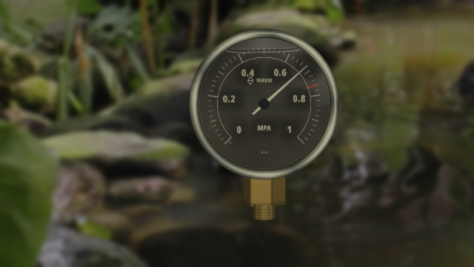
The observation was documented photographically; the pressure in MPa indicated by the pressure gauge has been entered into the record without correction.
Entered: 0.68 MPa
